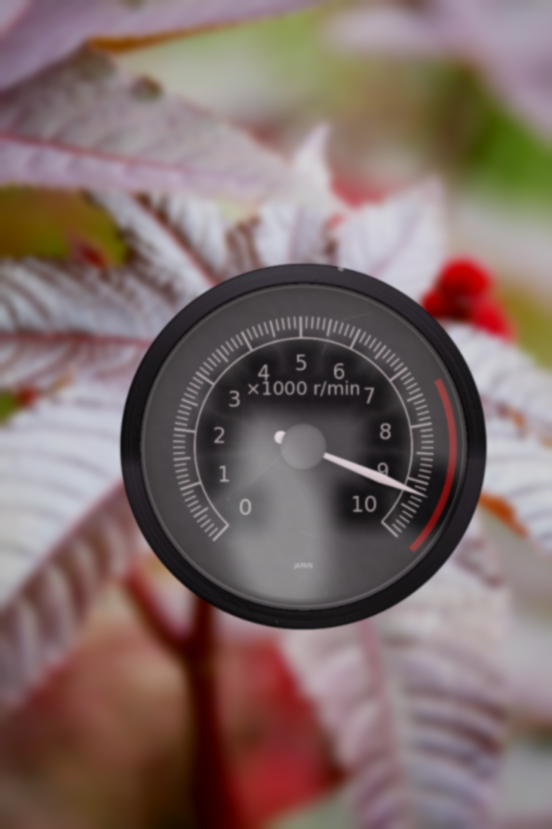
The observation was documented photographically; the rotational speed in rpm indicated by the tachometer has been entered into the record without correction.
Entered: 9200 rpm
